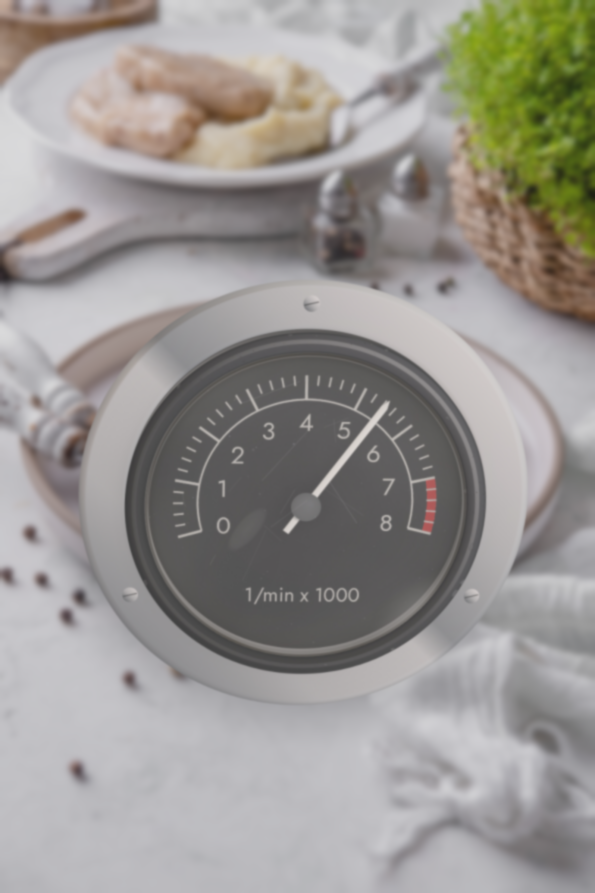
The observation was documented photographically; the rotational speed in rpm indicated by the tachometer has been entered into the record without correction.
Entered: 5400 rpm
